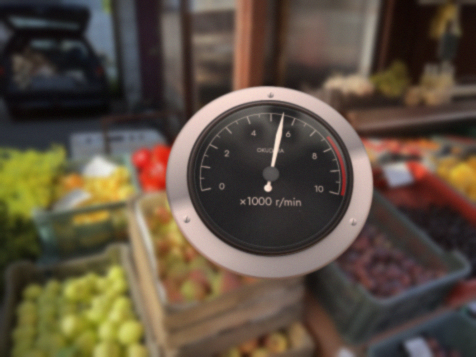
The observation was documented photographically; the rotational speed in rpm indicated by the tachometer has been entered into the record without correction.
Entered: 5500 rpm
